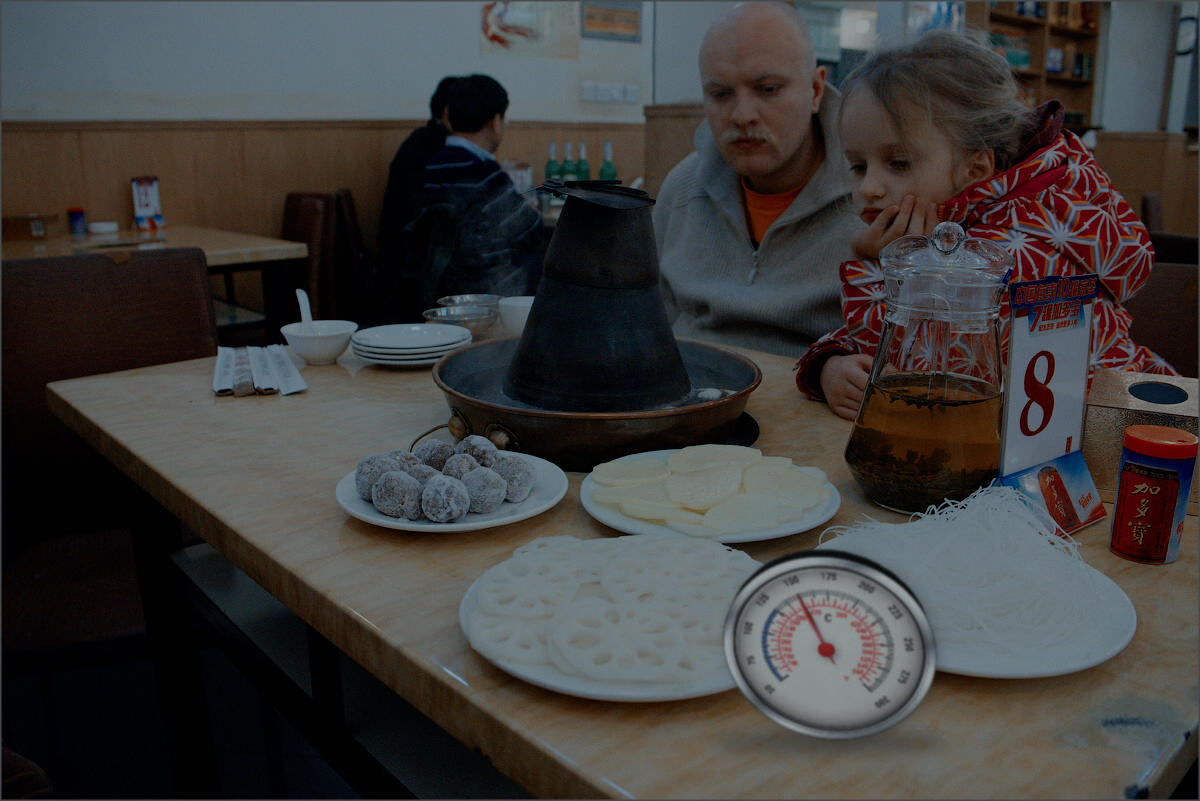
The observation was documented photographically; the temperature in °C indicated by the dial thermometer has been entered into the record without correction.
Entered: 150 °C
